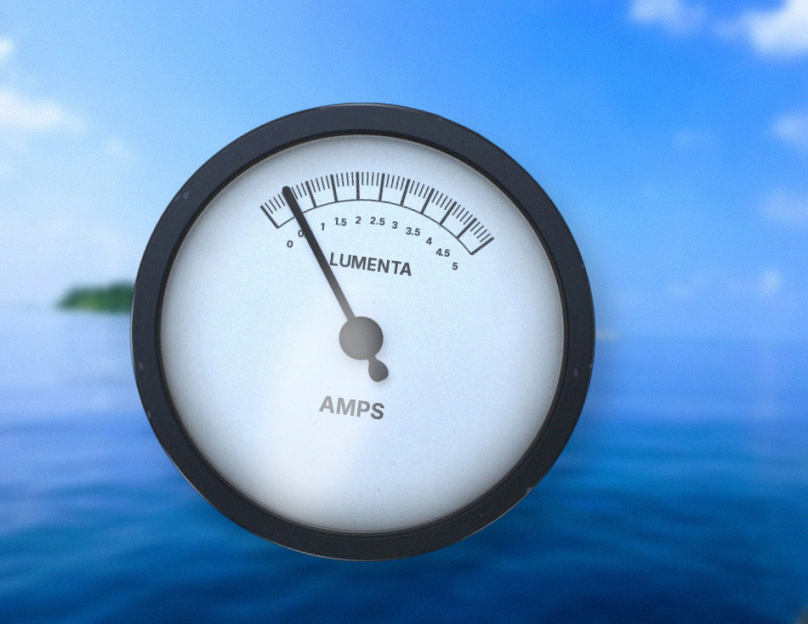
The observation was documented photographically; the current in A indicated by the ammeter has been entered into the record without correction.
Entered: 0.6 A
